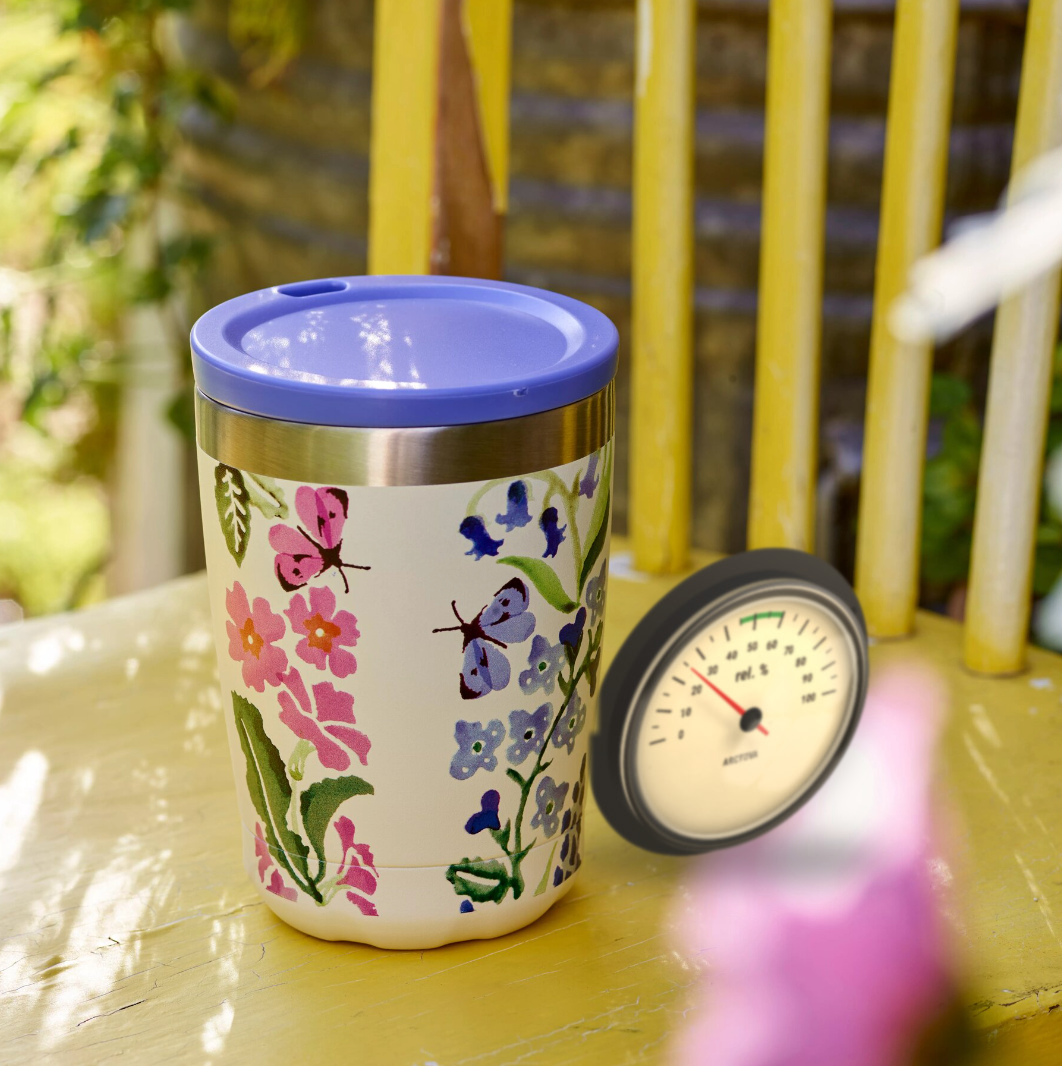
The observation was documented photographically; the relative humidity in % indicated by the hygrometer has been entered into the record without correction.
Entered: 25 %
